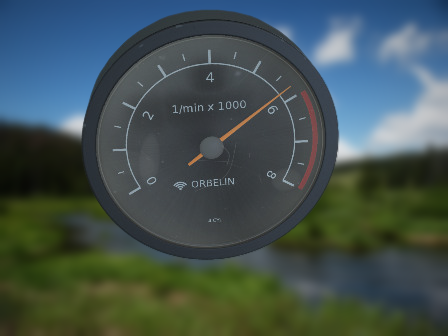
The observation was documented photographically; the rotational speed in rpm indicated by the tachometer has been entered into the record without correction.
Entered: 5750 rpm
